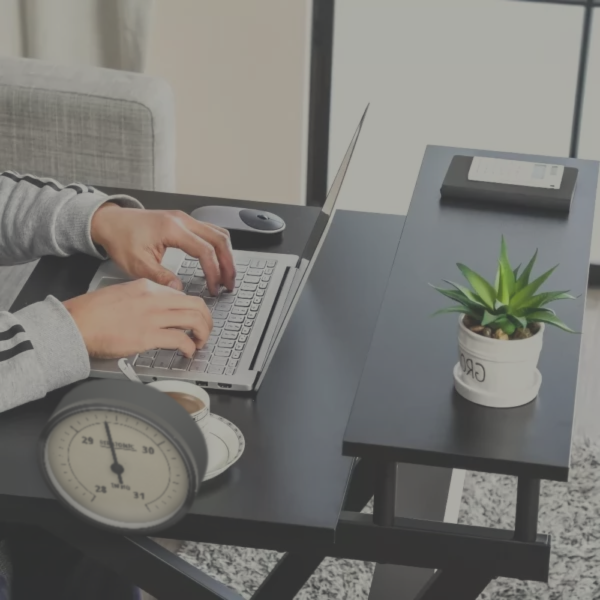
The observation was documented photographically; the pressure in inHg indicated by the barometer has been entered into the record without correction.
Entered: 29.4 inHg
